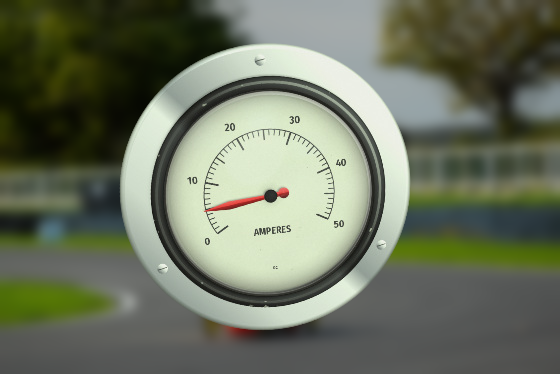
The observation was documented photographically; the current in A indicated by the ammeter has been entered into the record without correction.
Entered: 5 A
